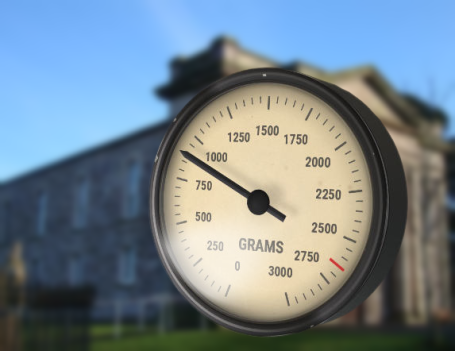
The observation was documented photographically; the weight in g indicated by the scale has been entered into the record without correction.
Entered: 900 g
